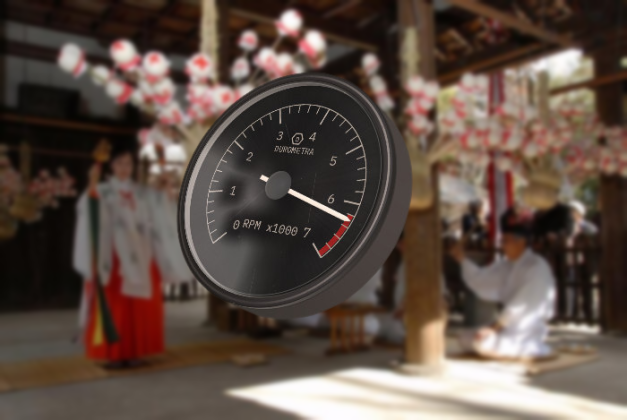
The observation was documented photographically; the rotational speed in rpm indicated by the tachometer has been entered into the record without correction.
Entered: 6300 rpm
